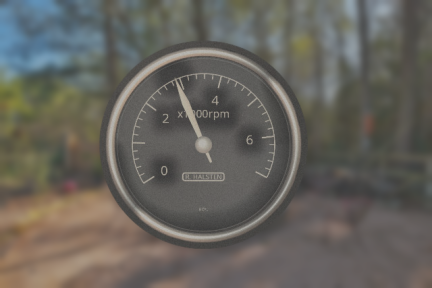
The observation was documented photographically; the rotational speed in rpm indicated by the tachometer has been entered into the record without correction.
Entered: 2900 rpm
